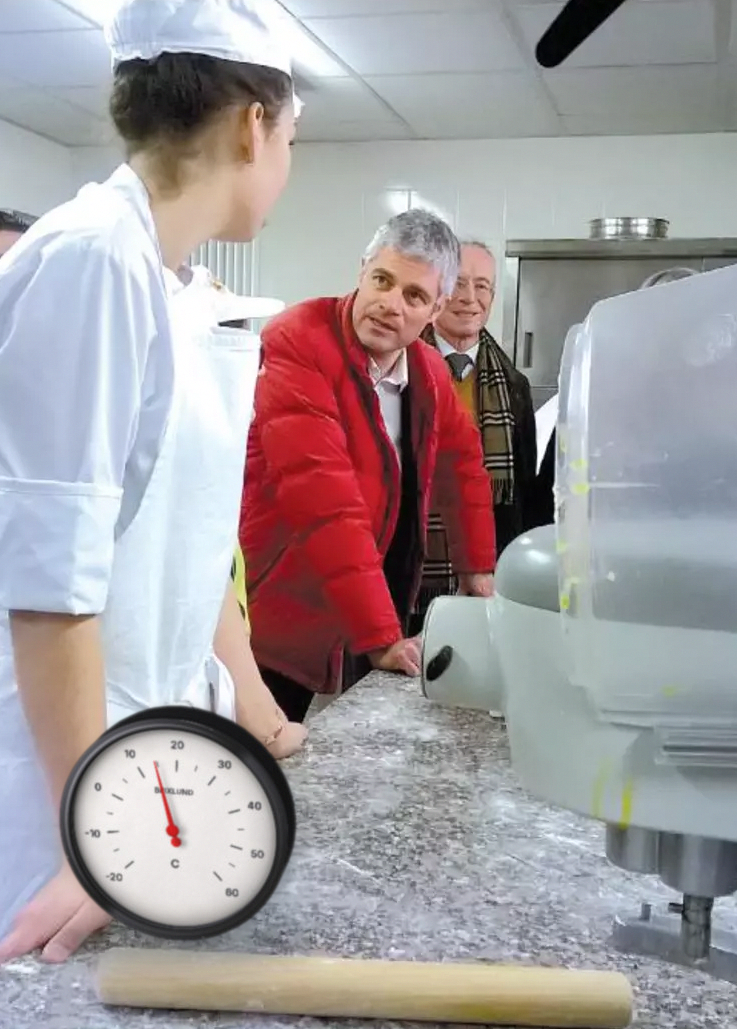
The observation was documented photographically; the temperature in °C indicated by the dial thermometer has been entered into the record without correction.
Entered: 15 °C
